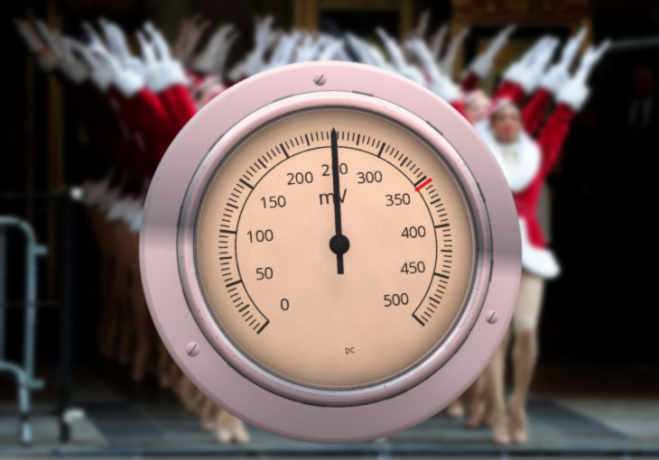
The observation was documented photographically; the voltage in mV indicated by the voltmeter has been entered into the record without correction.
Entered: 250 mV
